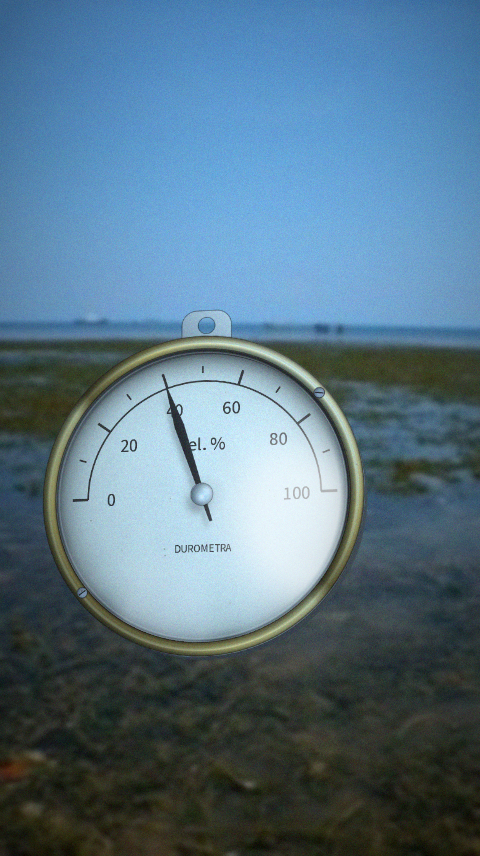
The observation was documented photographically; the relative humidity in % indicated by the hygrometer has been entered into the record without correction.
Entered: 40 %
